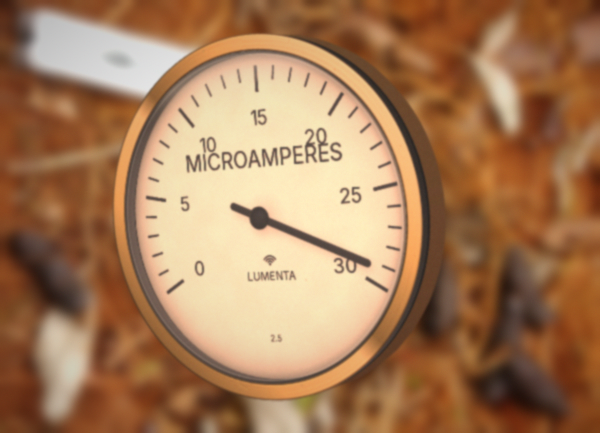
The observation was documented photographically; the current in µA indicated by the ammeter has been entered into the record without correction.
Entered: 29 µA
